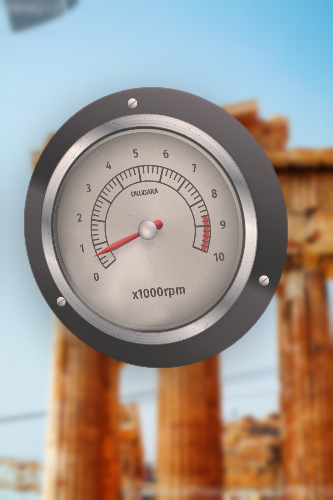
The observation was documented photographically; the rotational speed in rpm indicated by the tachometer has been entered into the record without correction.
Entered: 600 rpm
